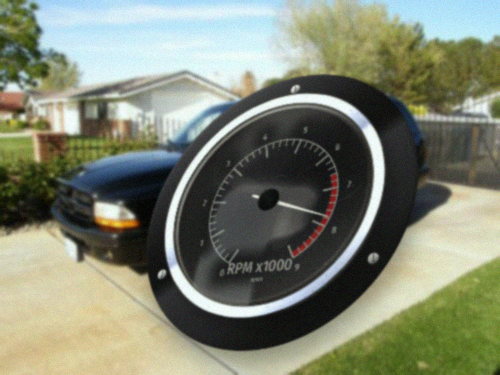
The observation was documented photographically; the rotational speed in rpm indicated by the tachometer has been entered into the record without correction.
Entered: 7800 rpm
